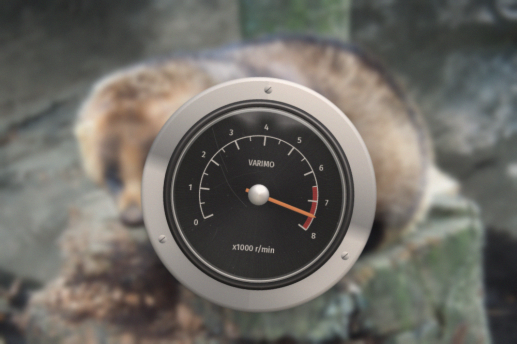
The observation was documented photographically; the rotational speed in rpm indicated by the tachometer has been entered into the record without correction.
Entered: 7500 rpm
